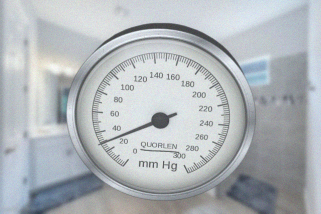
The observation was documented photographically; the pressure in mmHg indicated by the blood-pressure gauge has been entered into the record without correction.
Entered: 30 mmHg
